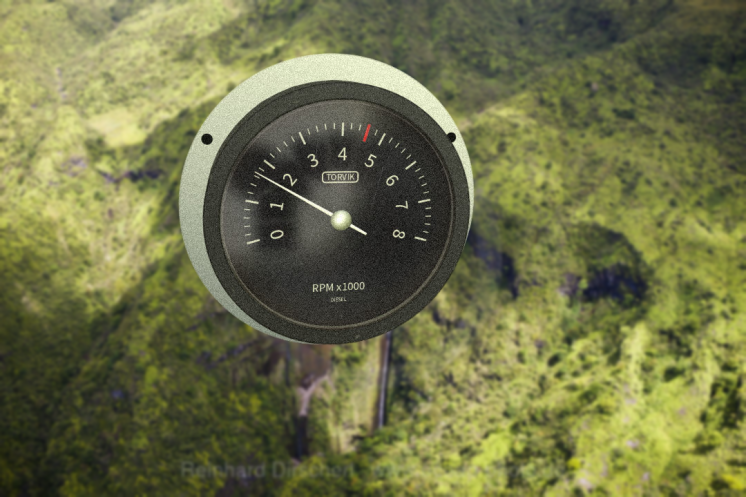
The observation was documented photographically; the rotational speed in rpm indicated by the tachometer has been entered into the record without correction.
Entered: 1700 rpm
